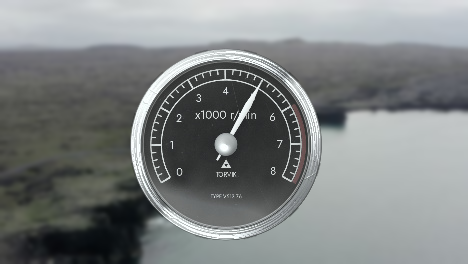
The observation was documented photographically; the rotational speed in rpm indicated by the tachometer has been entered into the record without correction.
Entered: 5000 rpm
